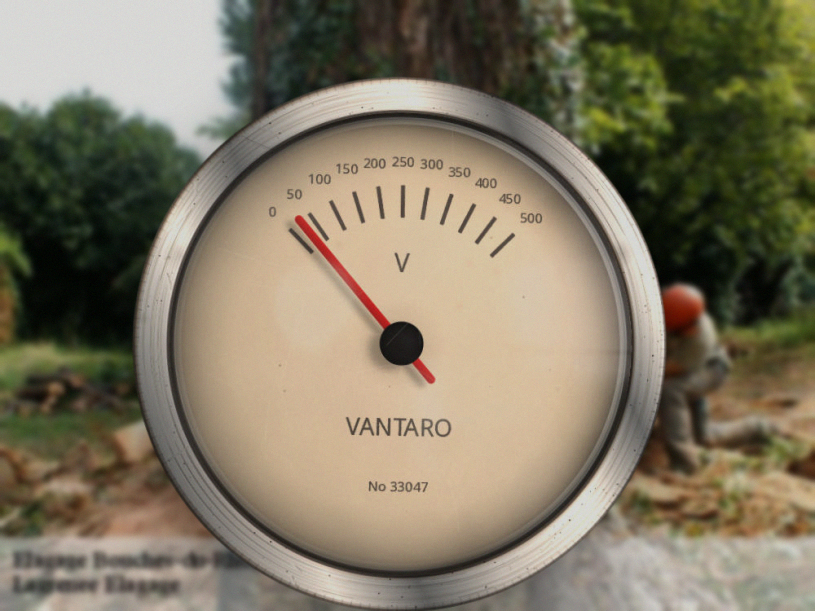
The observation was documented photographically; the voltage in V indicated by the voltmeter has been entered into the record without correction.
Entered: 25 V
